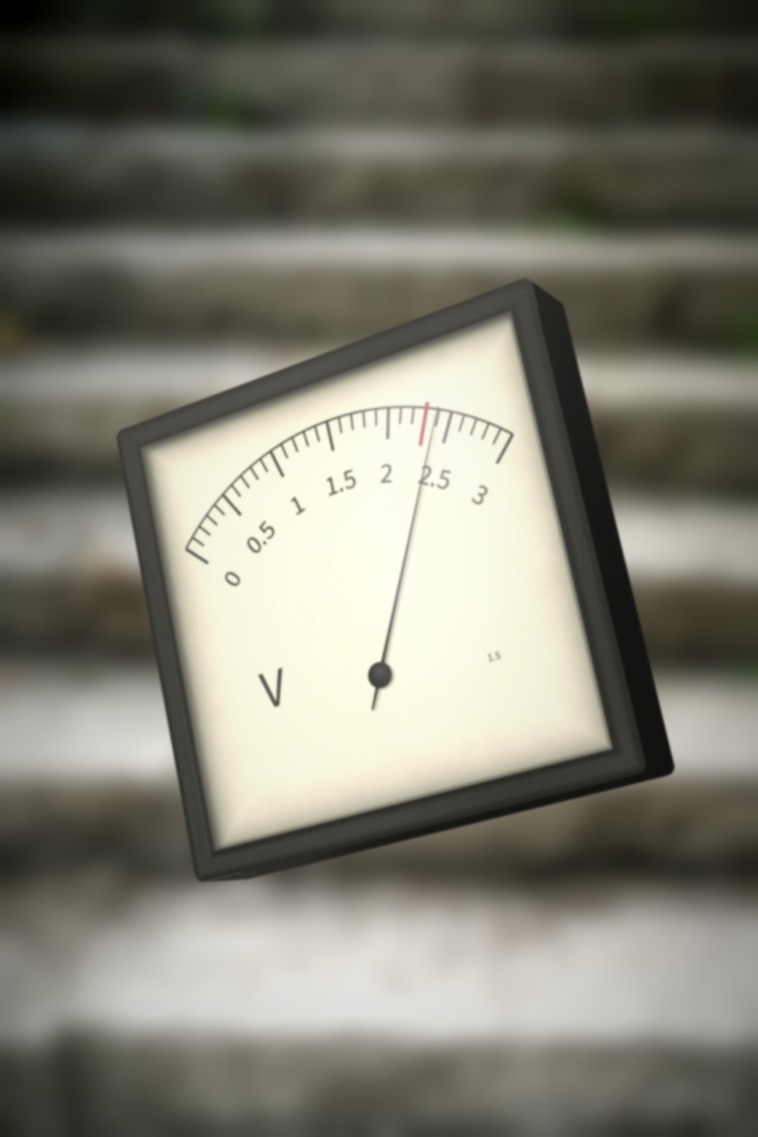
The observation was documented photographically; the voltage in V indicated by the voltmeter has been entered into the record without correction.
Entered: 2.4 V
